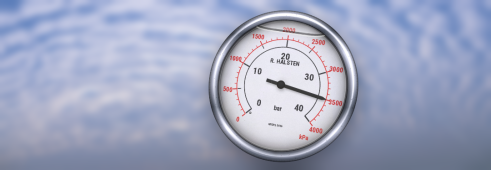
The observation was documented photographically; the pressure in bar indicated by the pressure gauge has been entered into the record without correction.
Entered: 35 bar
